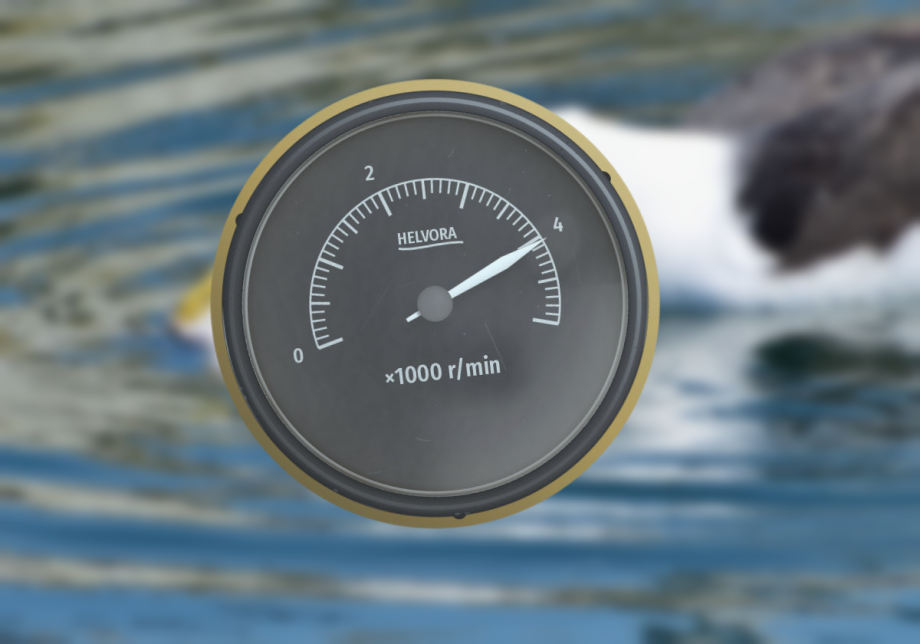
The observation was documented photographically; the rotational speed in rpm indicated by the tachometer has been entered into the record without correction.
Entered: 4050 rpm
